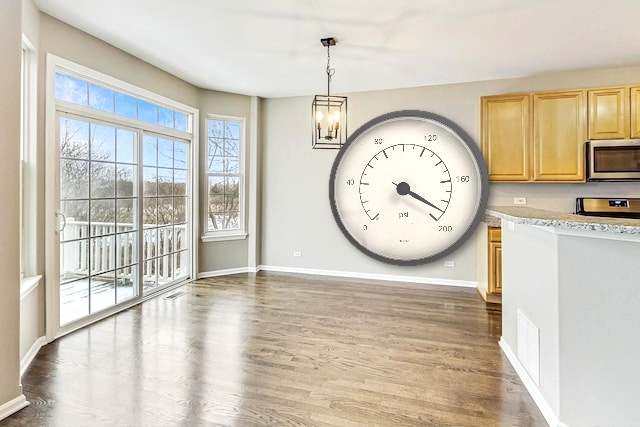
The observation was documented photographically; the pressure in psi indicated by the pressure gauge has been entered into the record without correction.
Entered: 190 psi
